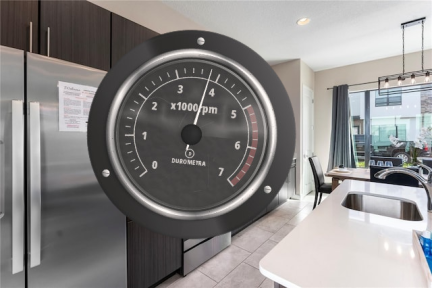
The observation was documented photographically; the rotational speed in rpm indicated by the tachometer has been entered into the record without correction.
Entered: 3800 rpm
